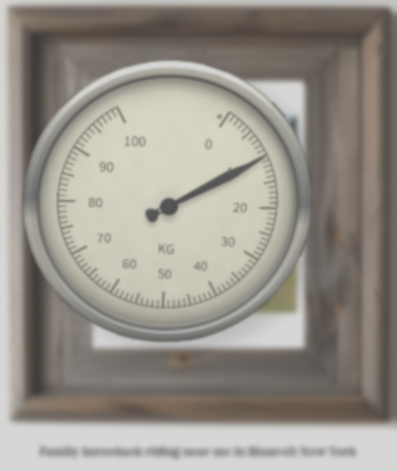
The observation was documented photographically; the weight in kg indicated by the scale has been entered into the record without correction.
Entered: 10 kg
